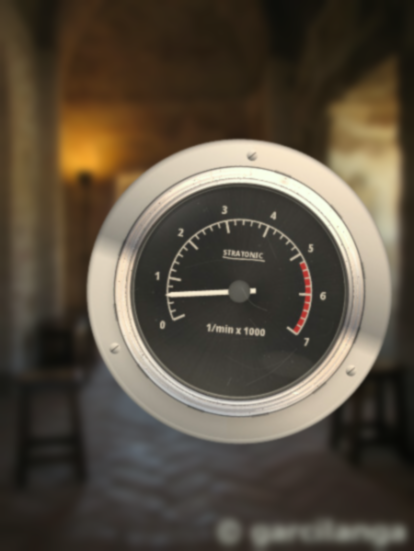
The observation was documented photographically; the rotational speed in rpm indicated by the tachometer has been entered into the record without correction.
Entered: 600 rpm
